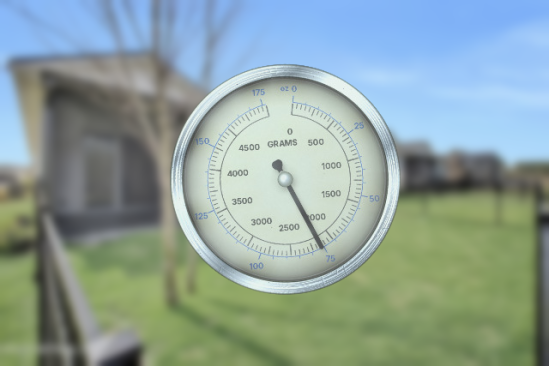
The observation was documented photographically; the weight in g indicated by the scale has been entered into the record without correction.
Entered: 2150 g
